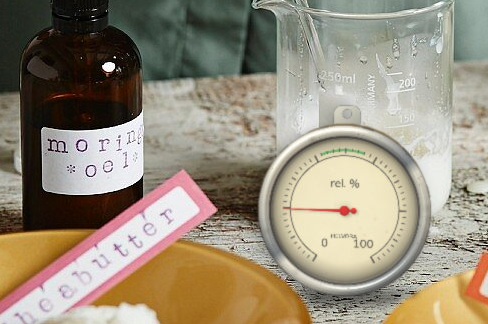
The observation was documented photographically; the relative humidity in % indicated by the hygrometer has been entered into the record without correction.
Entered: 20 %
